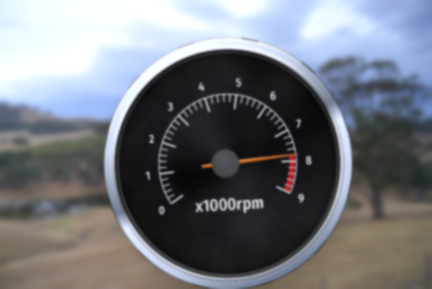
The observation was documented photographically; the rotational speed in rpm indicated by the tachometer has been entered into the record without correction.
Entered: 7800 rpm
